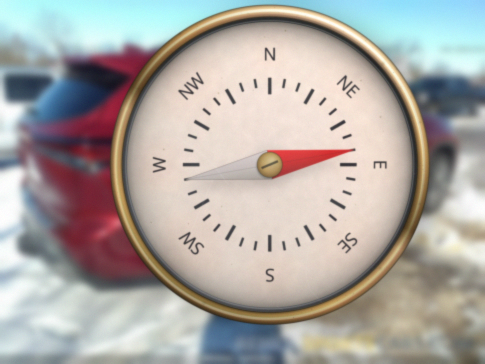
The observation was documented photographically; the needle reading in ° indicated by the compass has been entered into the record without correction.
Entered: 80 °
